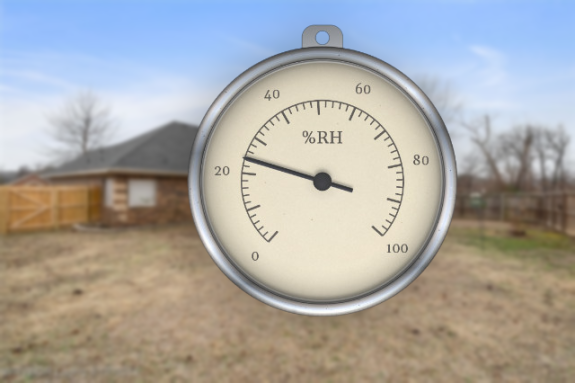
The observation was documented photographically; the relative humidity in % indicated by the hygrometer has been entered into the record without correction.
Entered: 24 %
